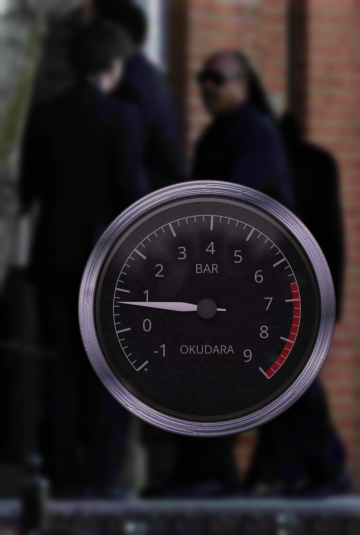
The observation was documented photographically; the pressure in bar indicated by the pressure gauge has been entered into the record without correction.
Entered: 0.7 bar
